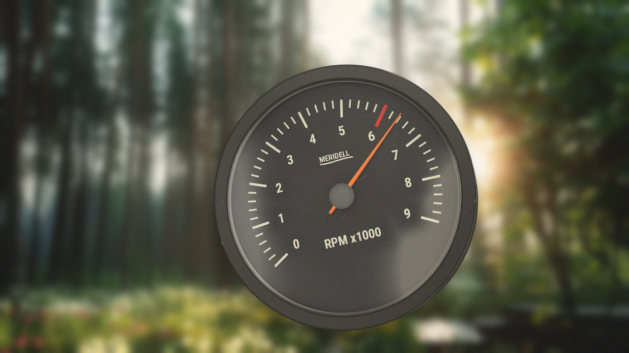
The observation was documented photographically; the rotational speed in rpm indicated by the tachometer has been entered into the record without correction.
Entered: 6400 rpm
